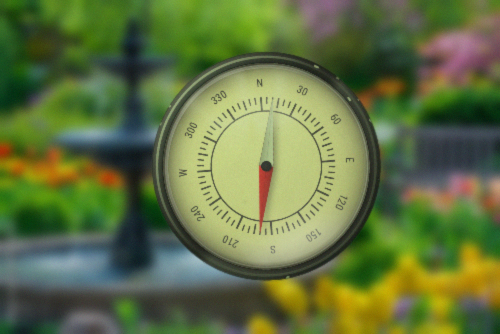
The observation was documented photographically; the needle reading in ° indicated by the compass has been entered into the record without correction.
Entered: 190 °
